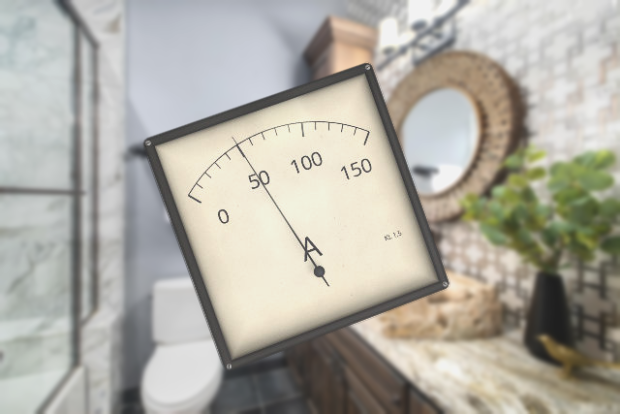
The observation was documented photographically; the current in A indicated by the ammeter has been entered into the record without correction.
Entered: 50 A
